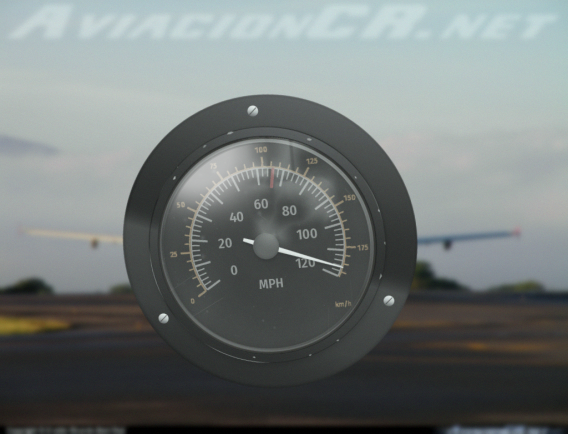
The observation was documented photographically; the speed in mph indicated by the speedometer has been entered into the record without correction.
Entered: 116 mph
